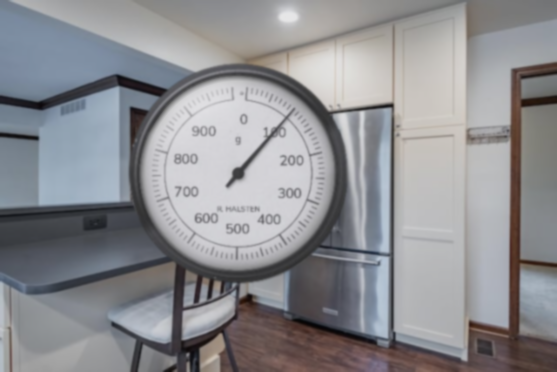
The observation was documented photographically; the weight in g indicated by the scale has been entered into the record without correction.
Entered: 100 g
